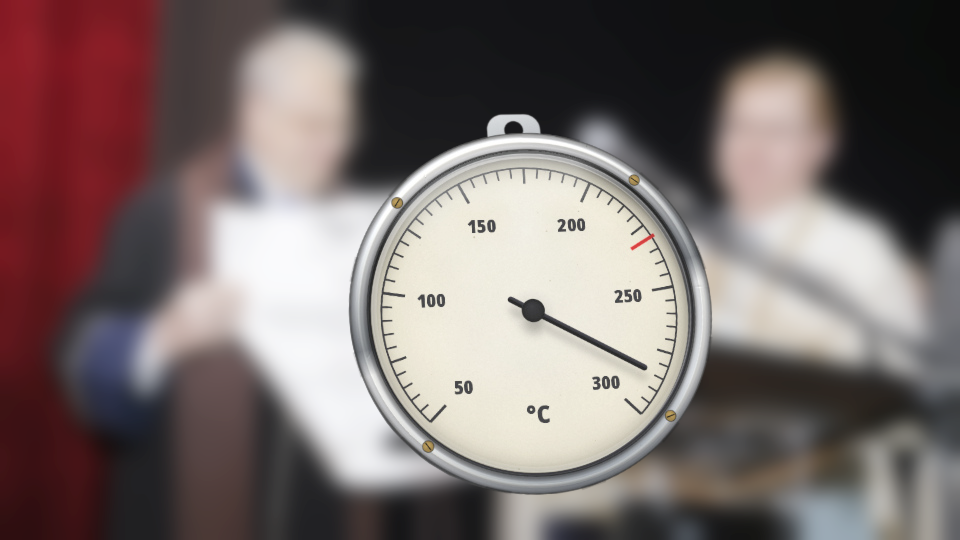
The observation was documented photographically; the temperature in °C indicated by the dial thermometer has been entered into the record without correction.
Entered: 285 °C
